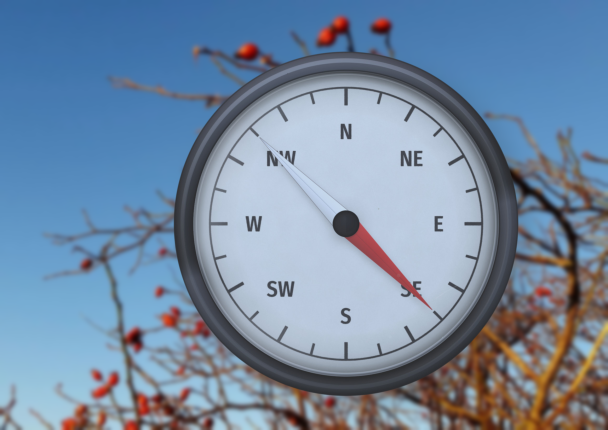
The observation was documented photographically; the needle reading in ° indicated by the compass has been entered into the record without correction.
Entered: 135 °
